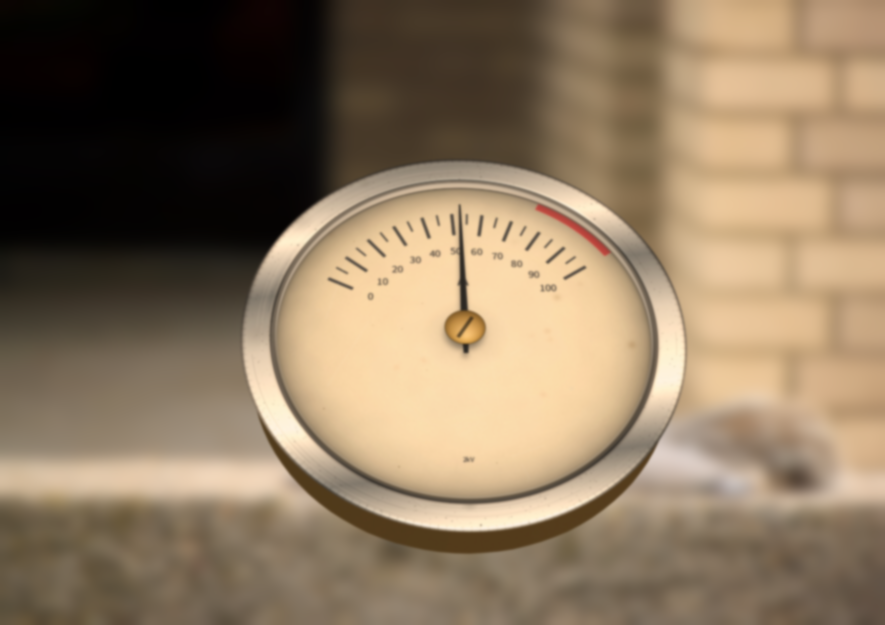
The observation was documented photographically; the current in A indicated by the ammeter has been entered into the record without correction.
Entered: 52.5 A
